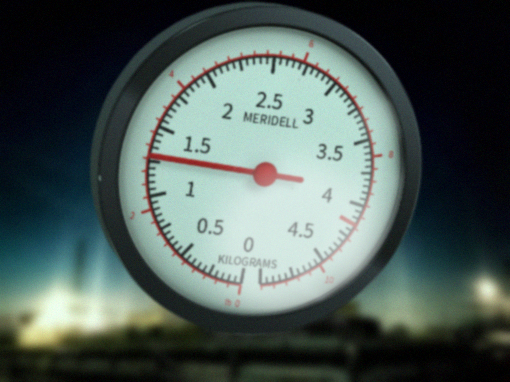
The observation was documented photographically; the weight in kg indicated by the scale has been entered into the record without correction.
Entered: 1.3 kg
